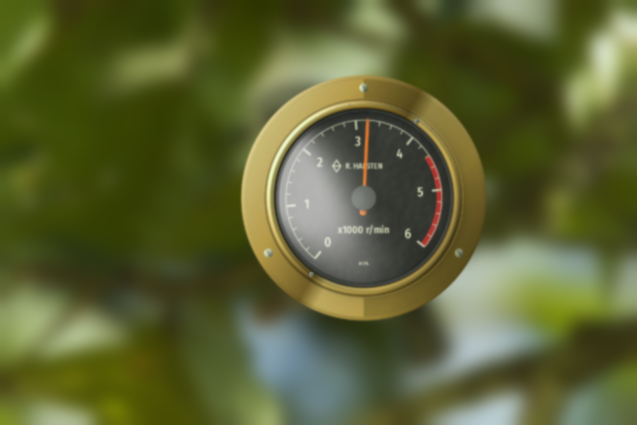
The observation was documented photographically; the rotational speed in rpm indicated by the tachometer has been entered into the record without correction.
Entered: 3200 rpm
